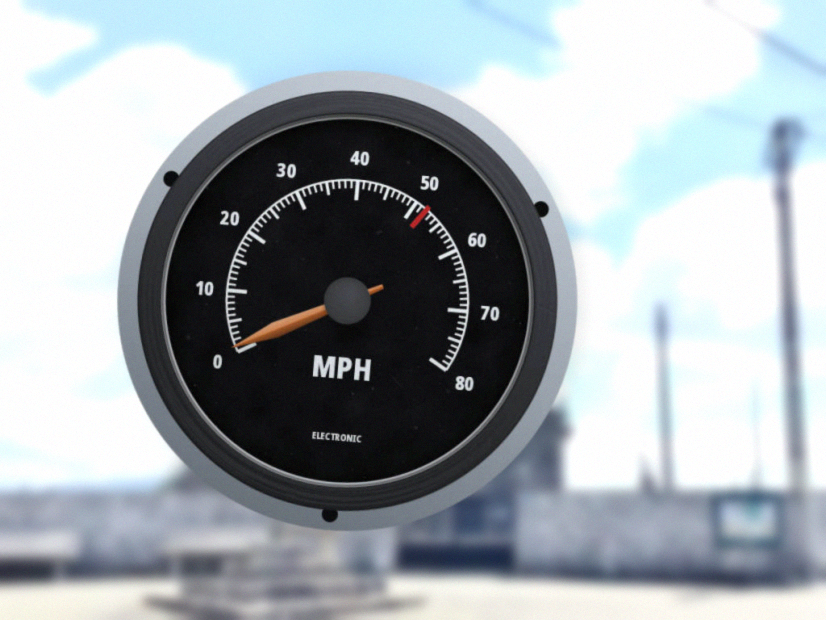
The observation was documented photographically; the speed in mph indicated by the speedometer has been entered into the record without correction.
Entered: 1 mph
